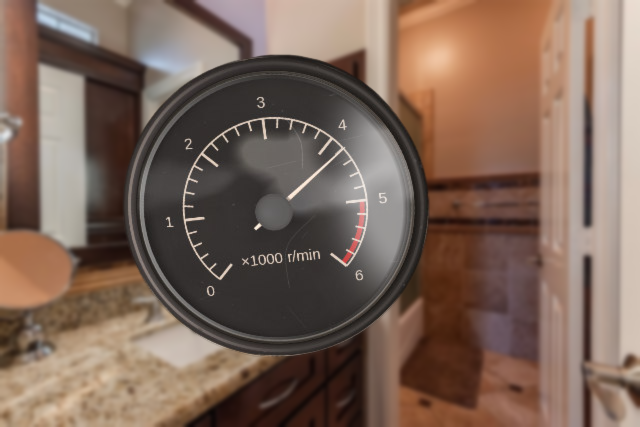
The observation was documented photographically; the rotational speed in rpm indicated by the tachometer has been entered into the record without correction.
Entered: 4200 rpm
